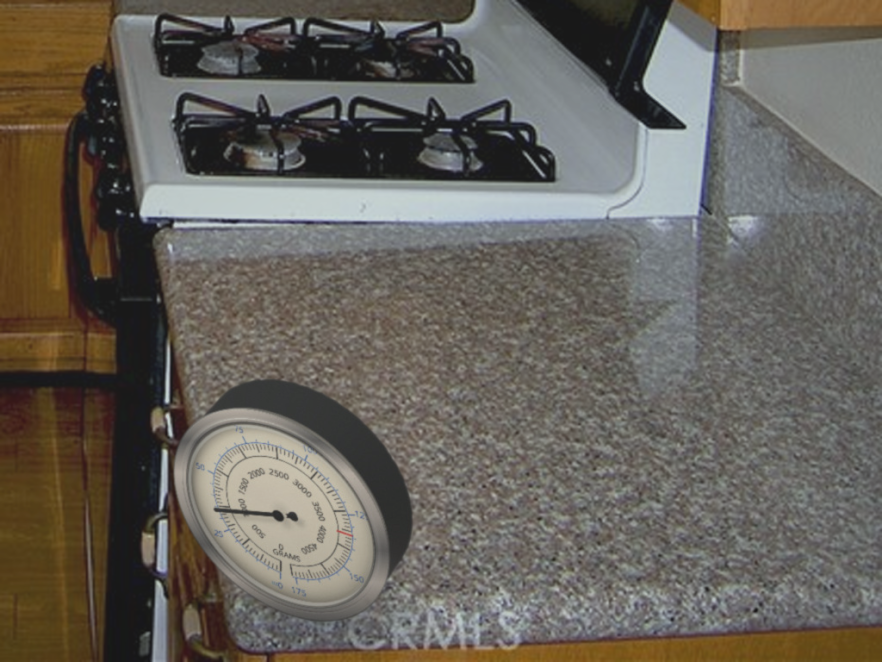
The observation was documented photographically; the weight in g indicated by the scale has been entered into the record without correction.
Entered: 1000 g
